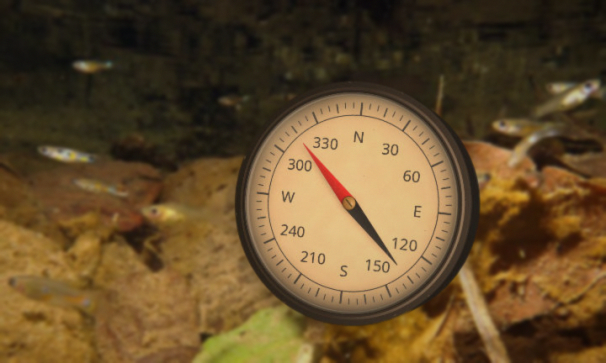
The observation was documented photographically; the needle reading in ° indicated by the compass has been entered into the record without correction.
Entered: 315 °
